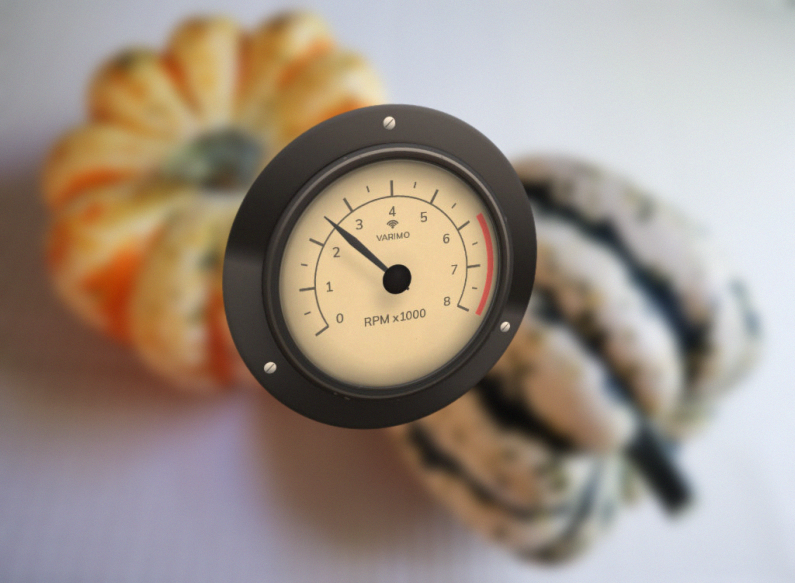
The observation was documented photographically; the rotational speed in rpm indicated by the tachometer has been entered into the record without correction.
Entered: 2500 rpm
